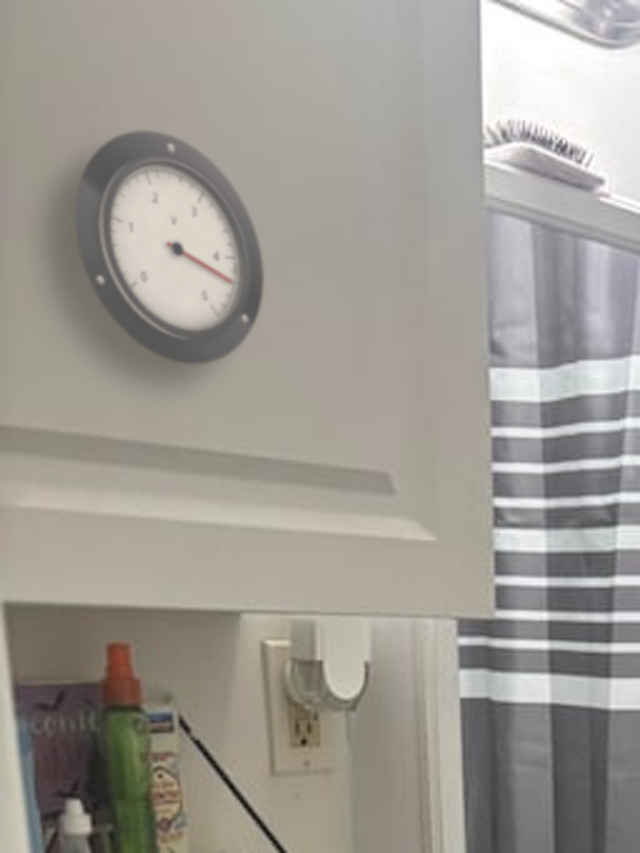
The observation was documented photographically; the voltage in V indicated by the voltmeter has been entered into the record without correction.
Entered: 4.4 V
